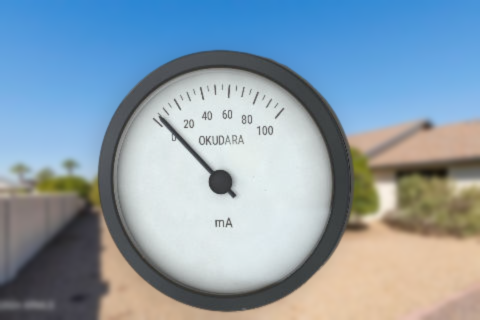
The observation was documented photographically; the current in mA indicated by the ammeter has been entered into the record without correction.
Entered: 5 mA
